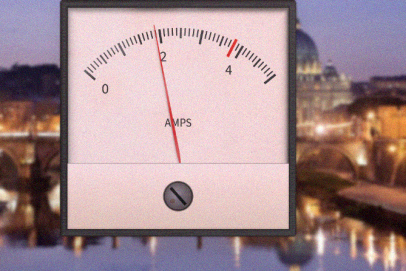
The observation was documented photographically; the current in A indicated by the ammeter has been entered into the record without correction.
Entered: 1.9 A
